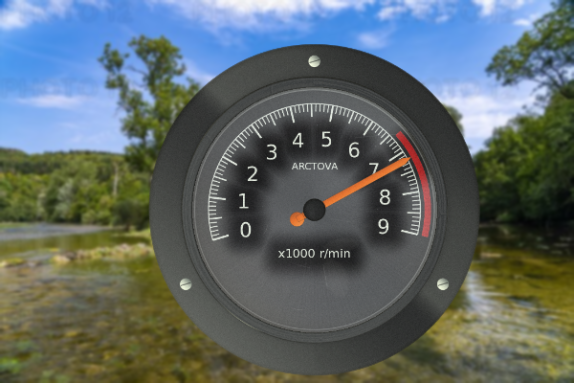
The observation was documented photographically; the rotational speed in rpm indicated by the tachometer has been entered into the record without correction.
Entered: 7200 rpm
